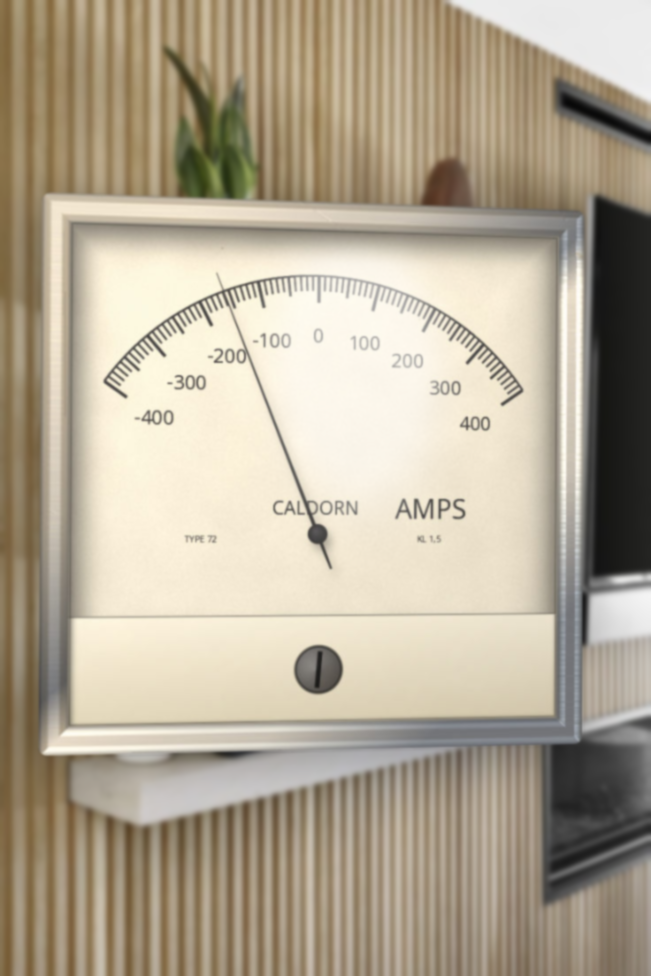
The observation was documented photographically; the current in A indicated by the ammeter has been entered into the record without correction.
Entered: -160 A
